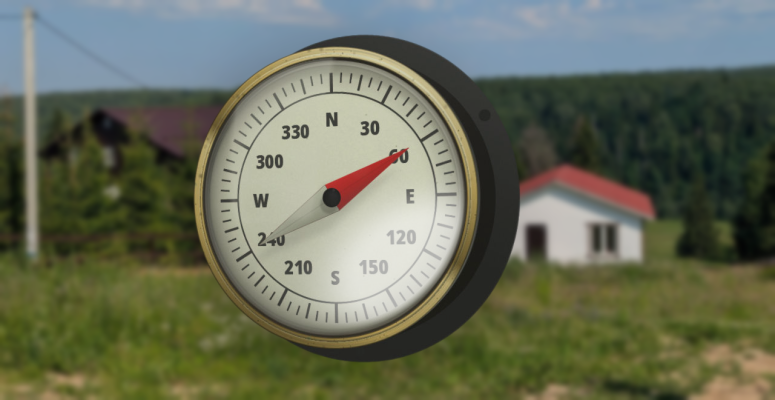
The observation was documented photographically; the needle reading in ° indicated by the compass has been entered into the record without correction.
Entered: 60 °
